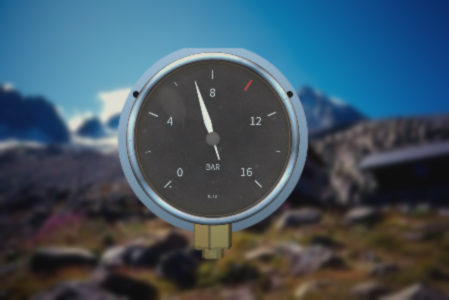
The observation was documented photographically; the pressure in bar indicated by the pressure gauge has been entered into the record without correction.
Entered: 7 bar
